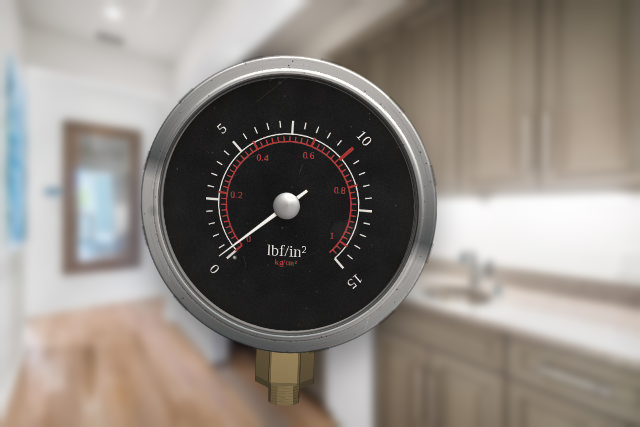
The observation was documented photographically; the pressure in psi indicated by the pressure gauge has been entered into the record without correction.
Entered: 0.25 psi
